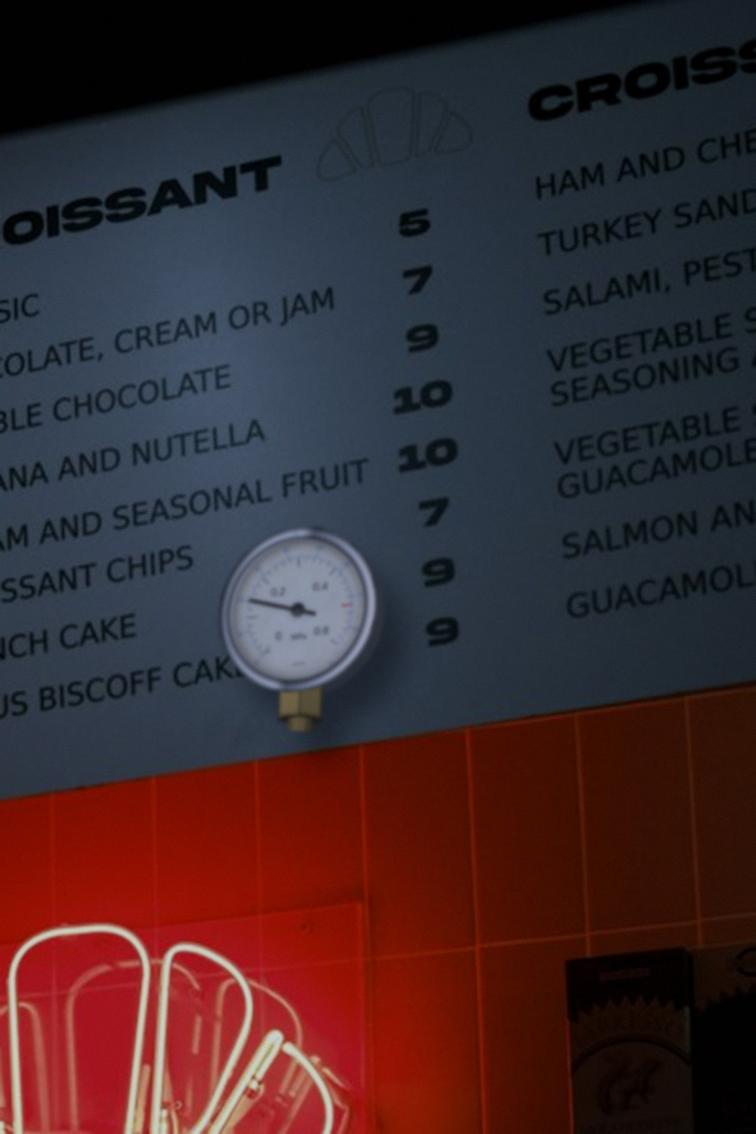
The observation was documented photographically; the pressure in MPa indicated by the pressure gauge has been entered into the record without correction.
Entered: 0.14 MPa
